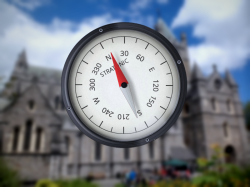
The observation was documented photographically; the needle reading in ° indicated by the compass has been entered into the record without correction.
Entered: 7.5 °
